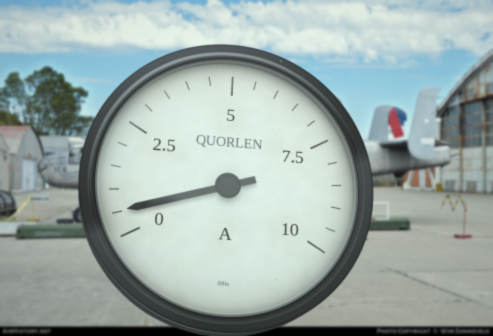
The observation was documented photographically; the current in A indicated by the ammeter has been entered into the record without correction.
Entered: 0.5 A
